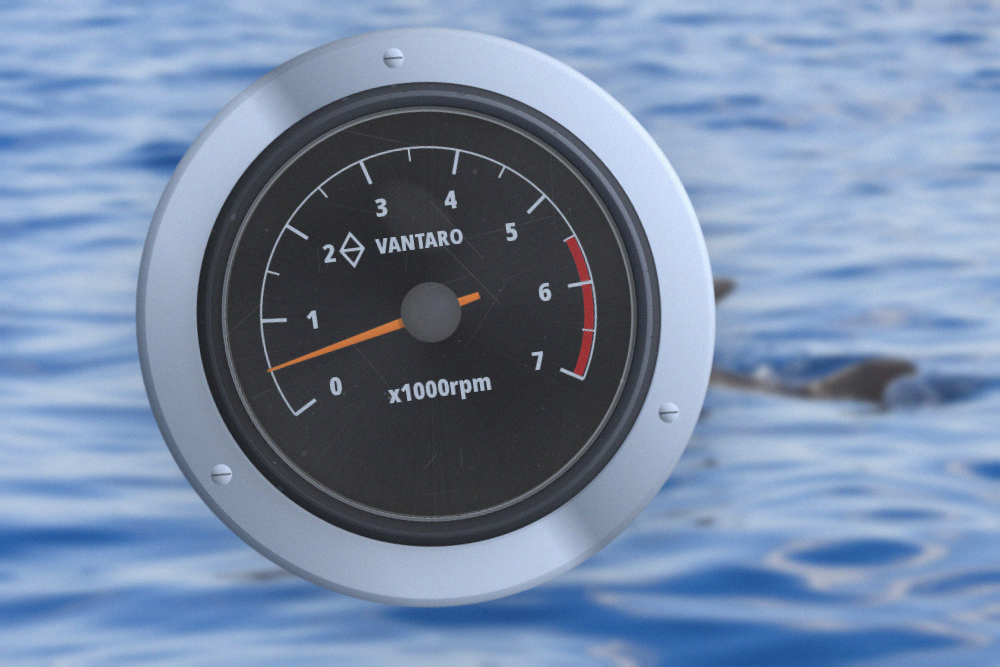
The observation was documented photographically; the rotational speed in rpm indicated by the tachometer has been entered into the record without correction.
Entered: 500 rpm
